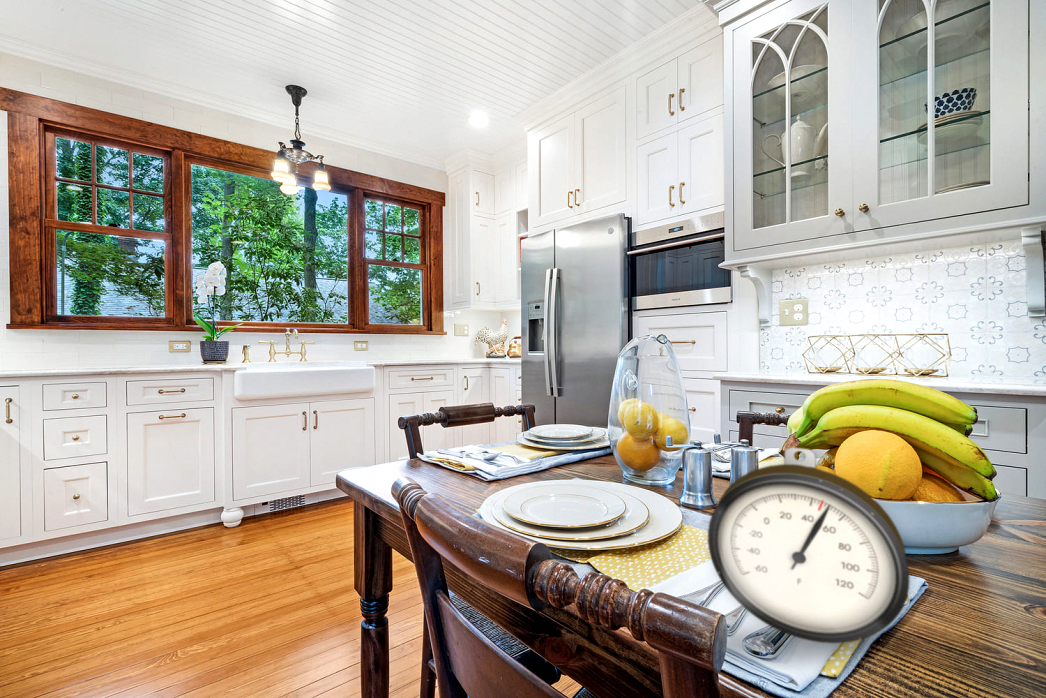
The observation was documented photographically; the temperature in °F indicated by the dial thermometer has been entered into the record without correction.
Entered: 50 °F
